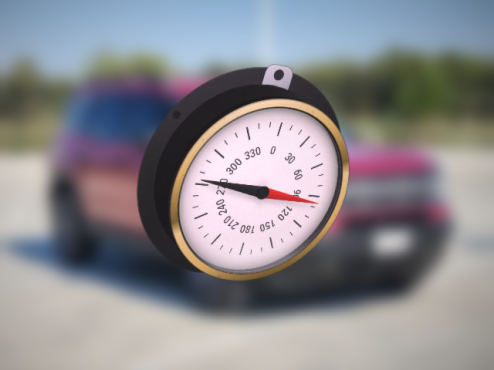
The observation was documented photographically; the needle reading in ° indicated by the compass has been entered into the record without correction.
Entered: 95 °
